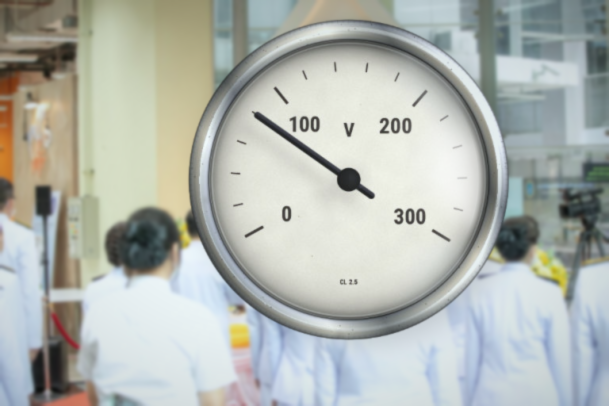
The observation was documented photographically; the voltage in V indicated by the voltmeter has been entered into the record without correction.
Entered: 80 V
